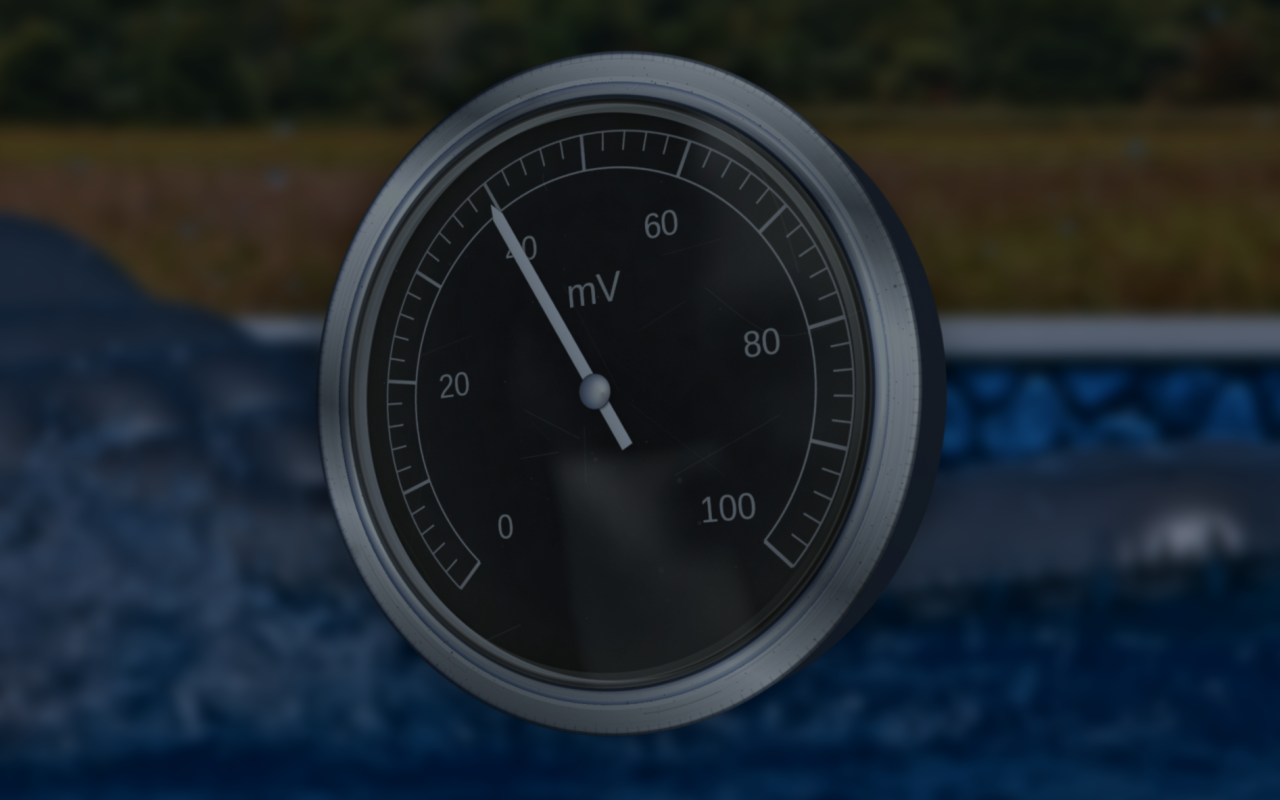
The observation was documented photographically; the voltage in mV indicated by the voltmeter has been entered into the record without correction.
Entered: 40 mV
